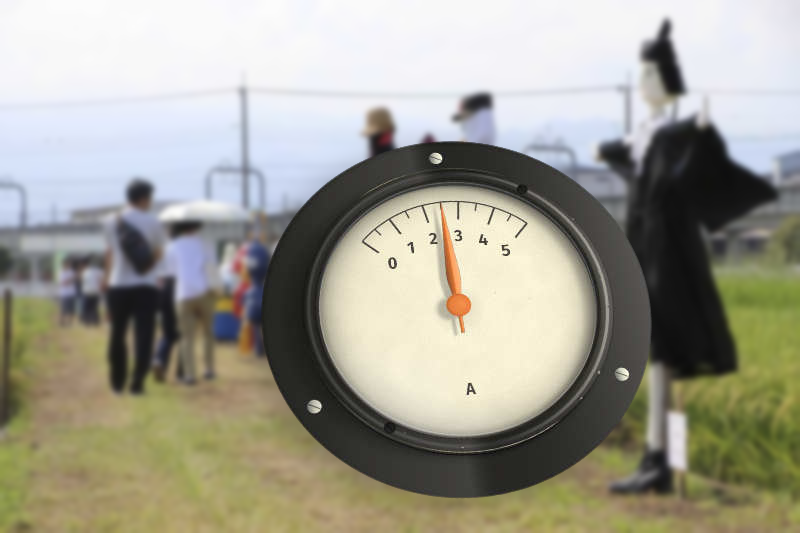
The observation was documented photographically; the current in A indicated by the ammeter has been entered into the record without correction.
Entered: 2.5 A
